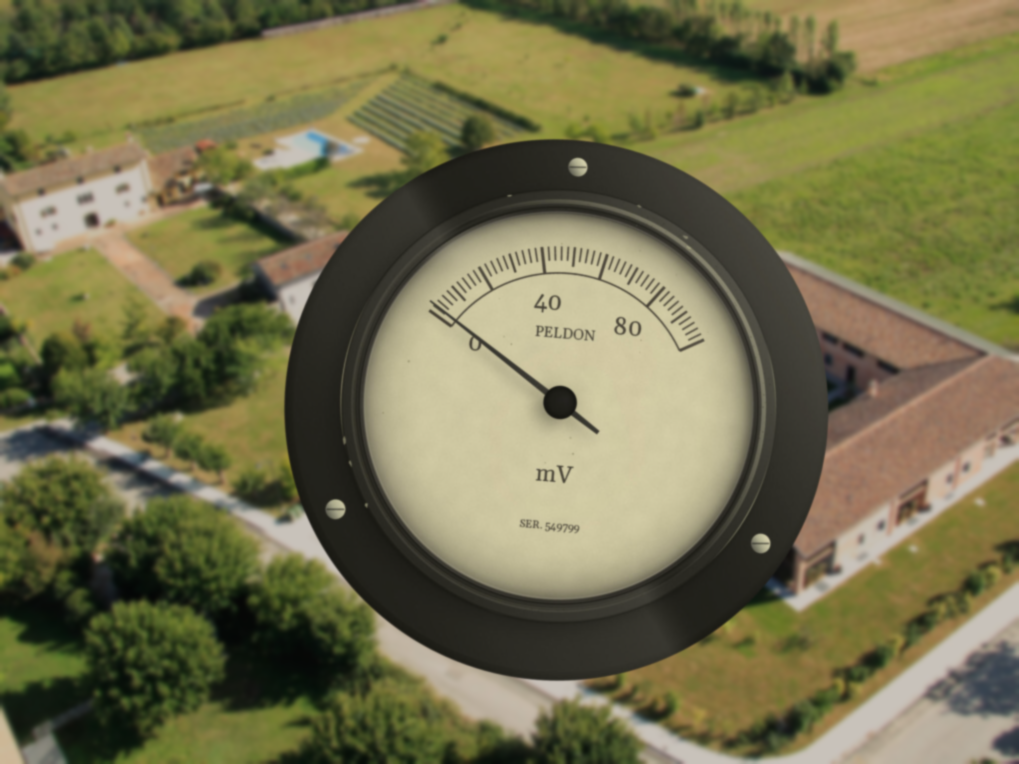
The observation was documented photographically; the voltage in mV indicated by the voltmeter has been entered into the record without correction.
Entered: 2 mV
